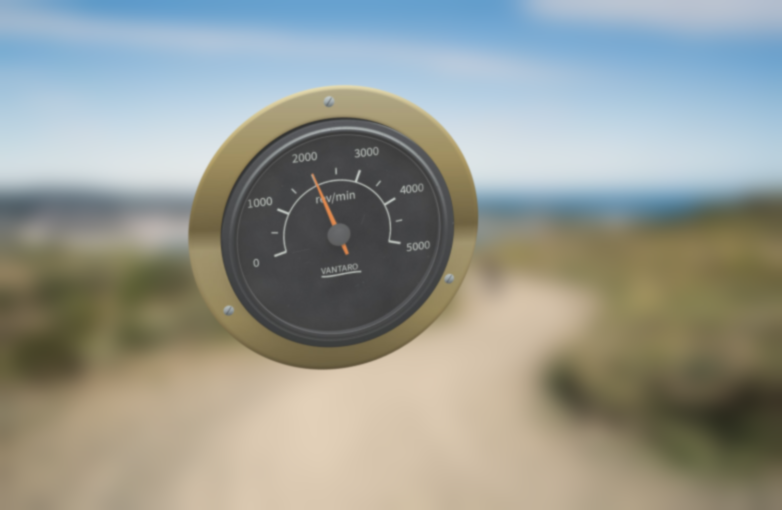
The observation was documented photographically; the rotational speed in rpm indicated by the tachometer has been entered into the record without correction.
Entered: 2000 rpm
